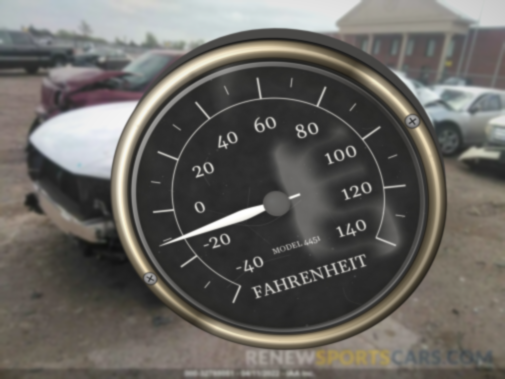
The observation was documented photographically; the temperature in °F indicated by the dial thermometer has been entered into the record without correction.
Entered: -10 °F
